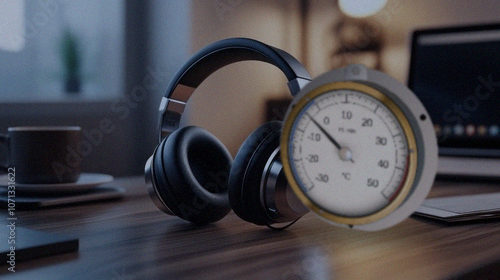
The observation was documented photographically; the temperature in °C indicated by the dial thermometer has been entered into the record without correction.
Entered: -4 °C
